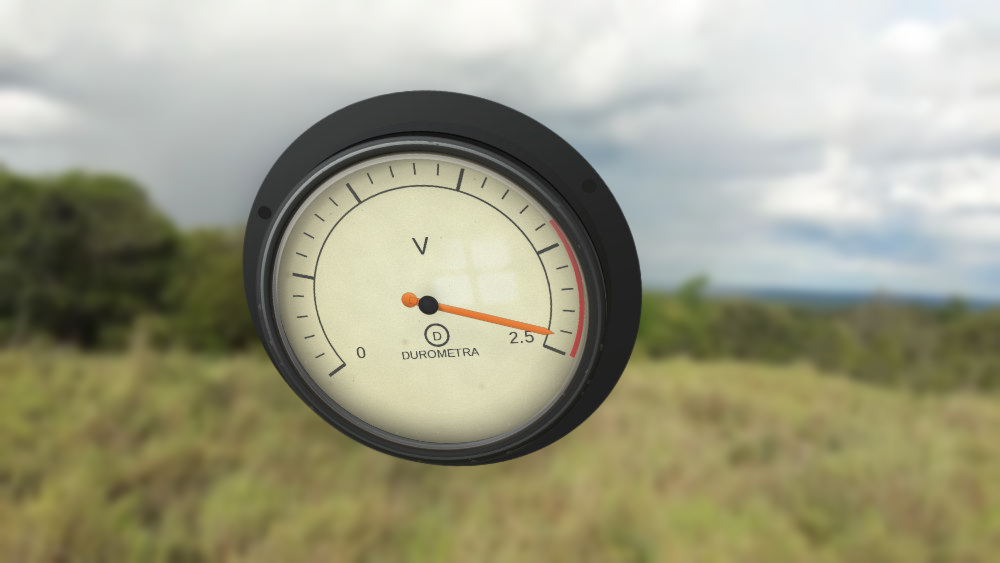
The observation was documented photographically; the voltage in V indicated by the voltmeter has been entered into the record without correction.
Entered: 2.4 V
